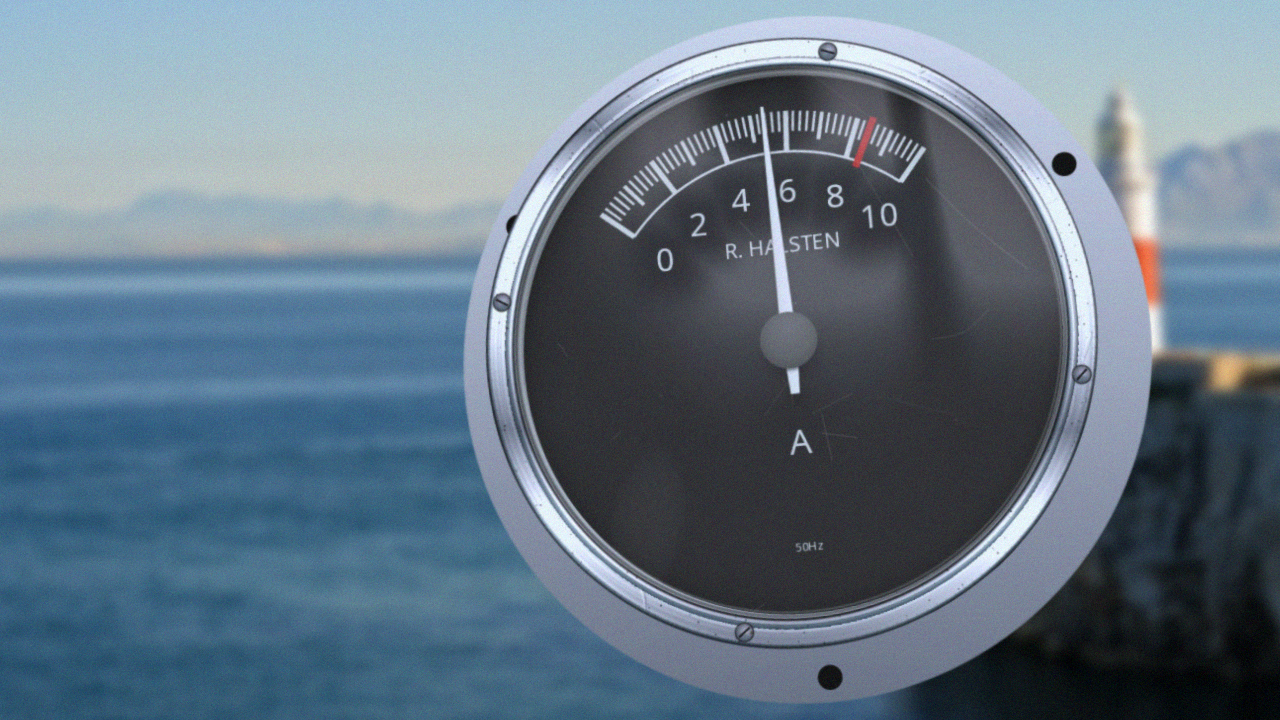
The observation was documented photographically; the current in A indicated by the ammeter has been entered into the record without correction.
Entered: 5.4 A
